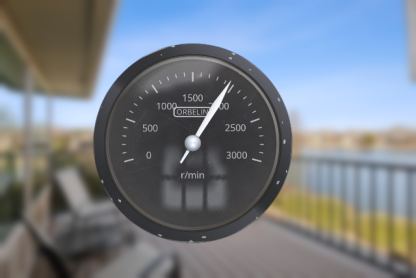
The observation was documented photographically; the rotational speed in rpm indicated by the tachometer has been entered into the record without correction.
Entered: 1950 rpm
